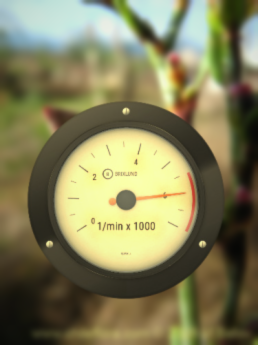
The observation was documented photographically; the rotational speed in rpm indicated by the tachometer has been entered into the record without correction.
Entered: 6000 rpm
